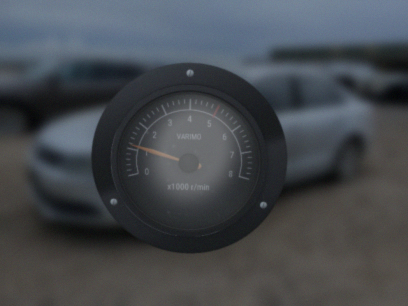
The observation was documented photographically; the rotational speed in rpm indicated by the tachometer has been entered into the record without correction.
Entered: 1200 rpm
